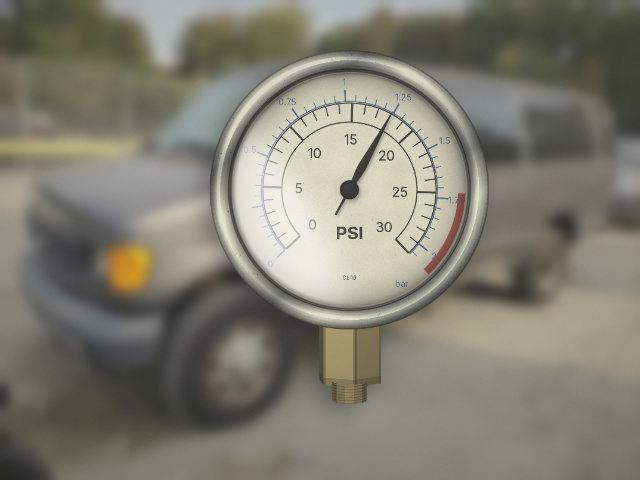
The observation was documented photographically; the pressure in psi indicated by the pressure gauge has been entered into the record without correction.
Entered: 18 psi
